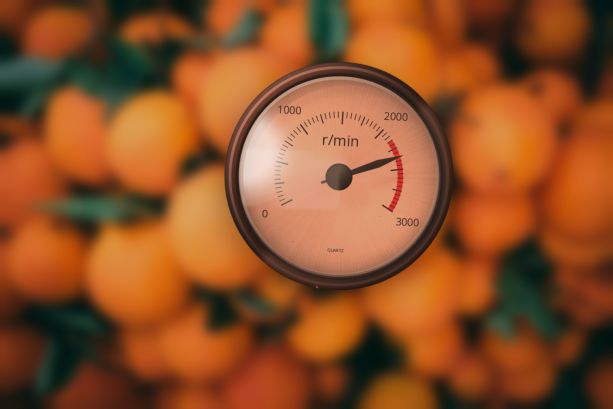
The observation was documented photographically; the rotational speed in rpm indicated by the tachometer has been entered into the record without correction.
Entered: 2350 rpm
